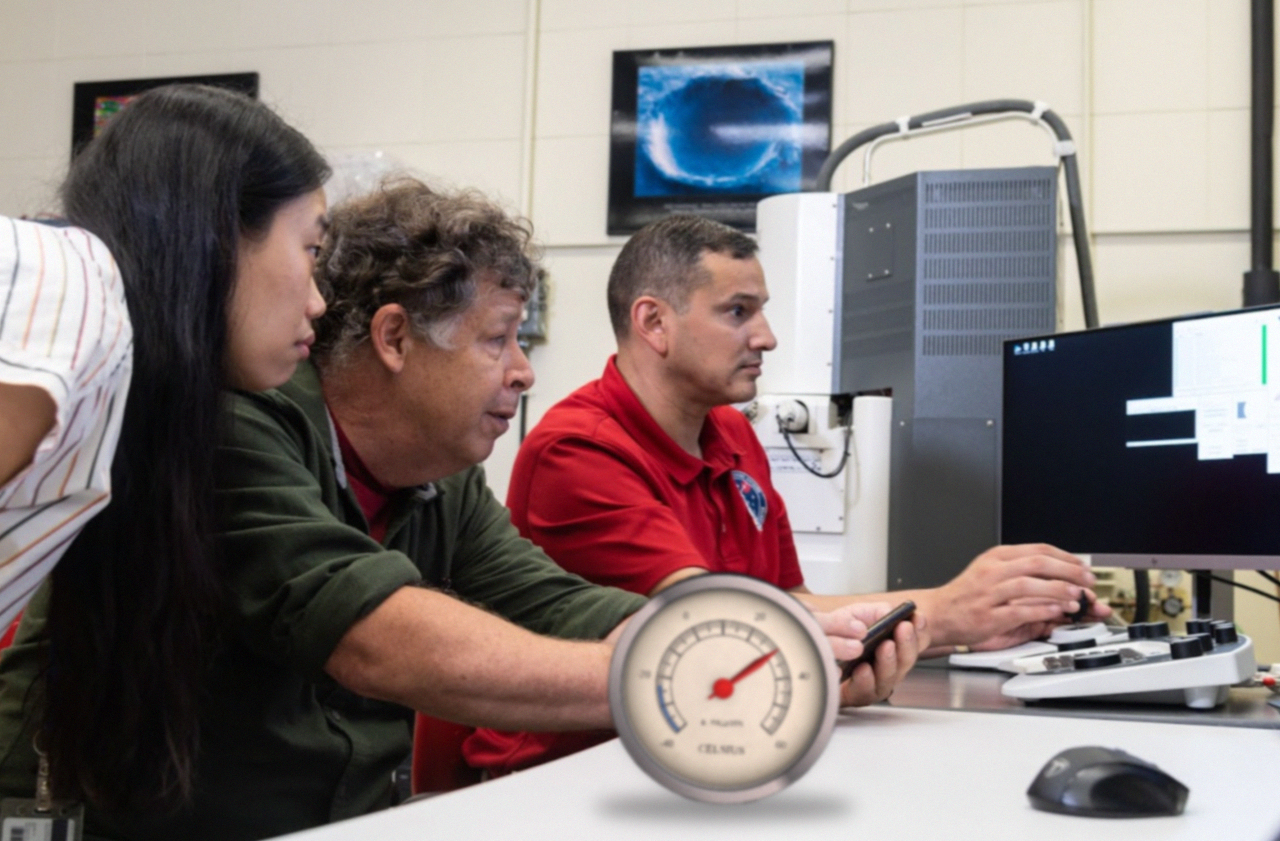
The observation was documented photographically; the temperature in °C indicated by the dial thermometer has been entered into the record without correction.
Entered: 30 °C
